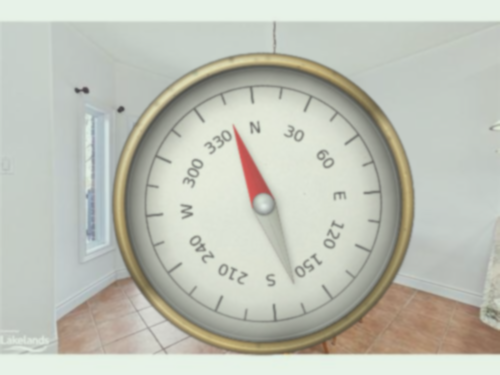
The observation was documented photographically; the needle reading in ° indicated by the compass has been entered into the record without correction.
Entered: 345 °
